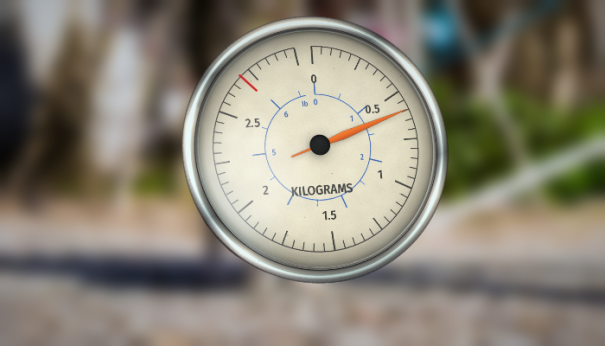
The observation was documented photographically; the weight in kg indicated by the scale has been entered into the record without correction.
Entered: 0.6 kg
